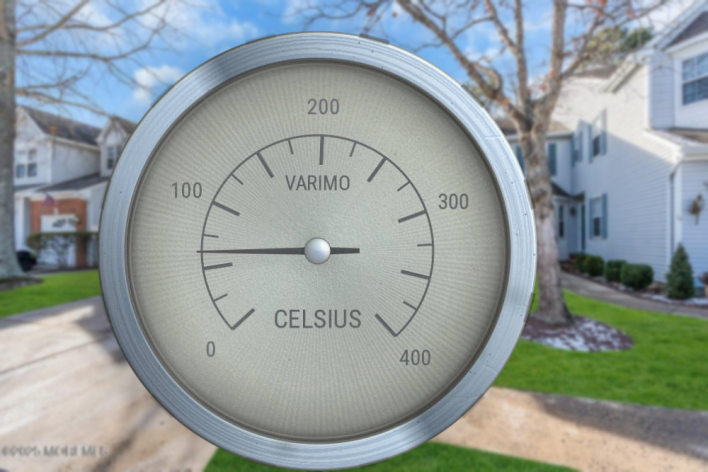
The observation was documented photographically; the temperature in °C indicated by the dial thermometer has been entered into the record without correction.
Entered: 62.5 °C
